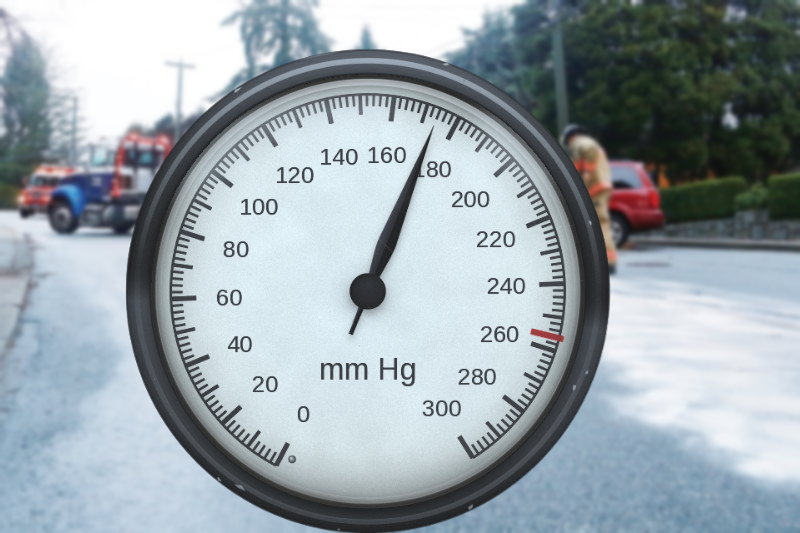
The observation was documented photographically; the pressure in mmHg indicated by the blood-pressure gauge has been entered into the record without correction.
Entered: 174 mmHg
